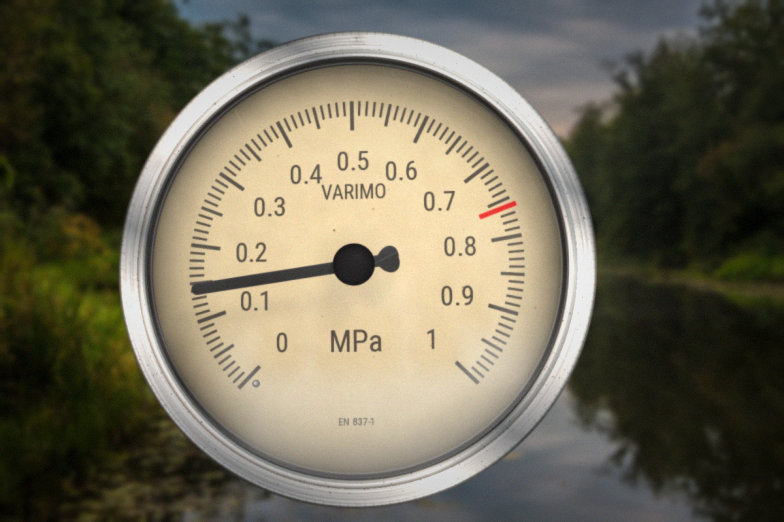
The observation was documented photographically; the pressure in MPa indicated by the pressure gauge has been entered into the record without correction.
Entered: 0.14 MPa
